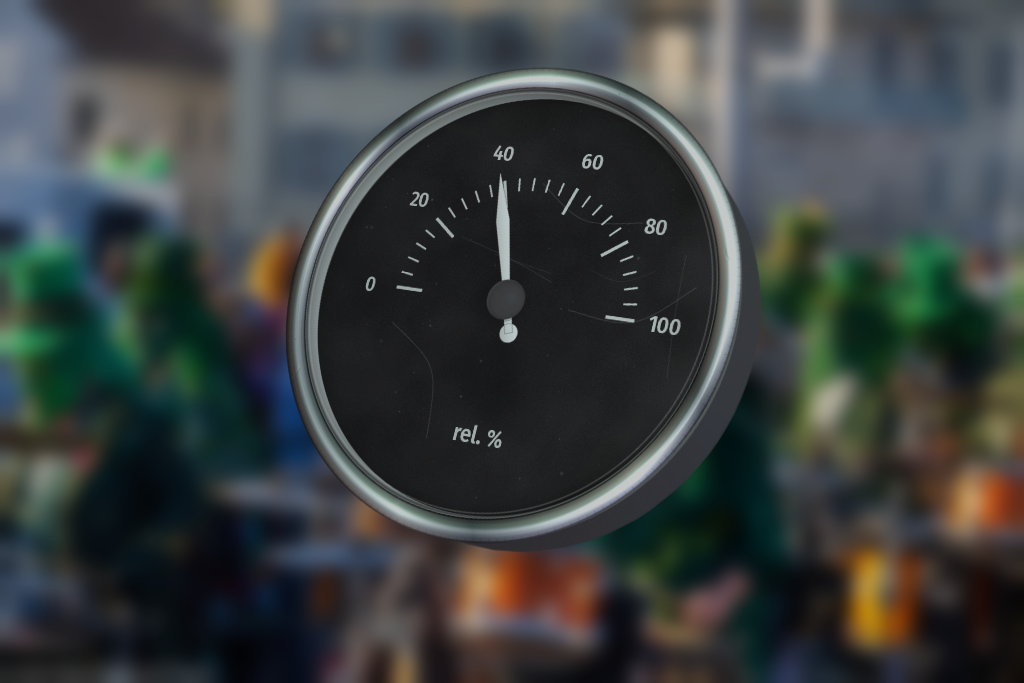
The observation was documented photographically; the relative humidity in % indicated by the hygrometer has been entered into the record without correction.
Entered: 40 %
